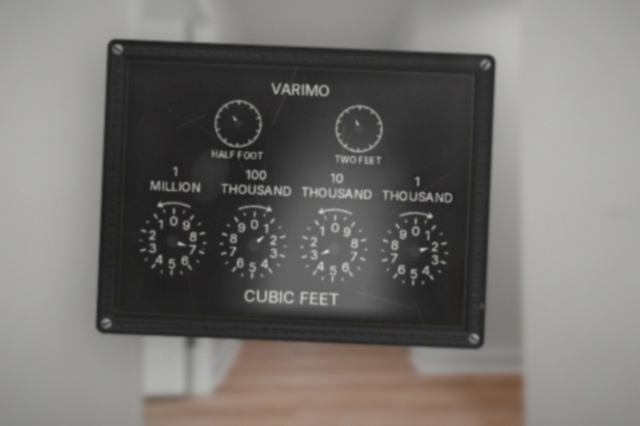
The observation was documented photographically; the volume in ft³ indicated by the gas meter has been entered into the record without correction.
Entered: 713200 ft³
